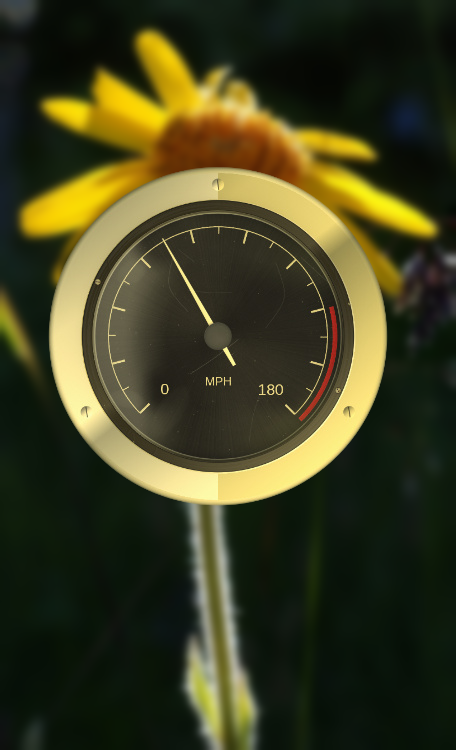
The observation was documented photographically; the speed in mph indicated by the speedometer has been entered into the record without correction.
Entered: 70 mph
